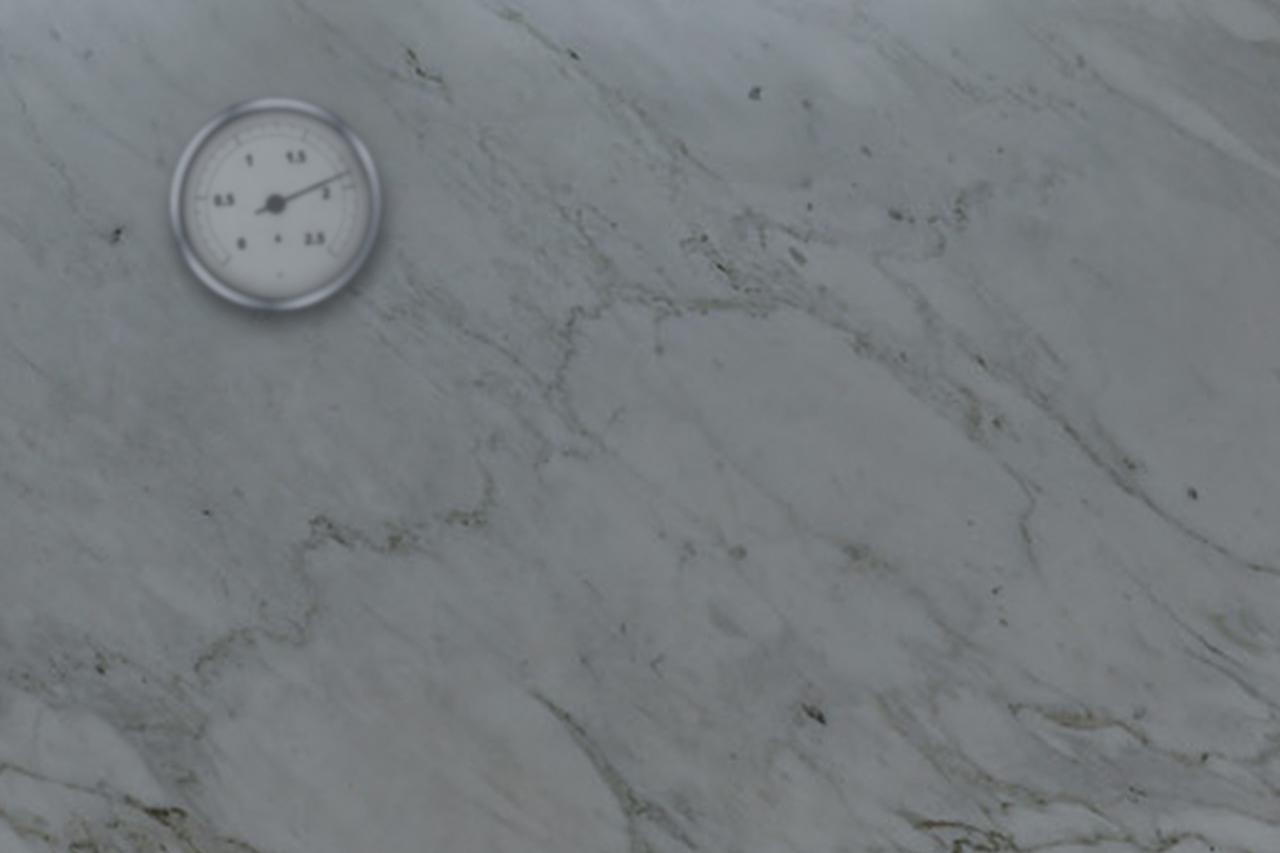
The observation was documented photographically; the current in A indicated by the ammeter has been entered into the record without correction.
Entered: 1.9 A
